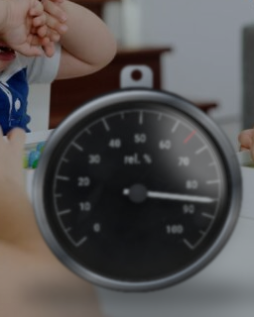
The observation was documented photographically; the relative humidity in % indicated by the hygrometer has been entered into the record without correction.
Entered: 85 %
